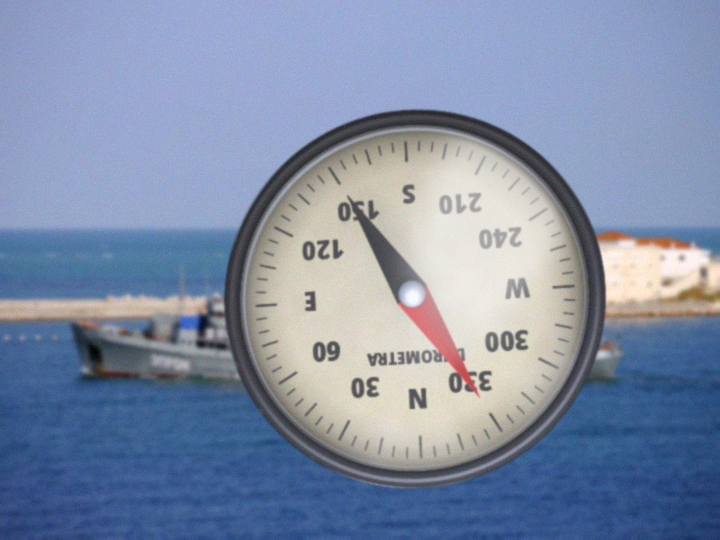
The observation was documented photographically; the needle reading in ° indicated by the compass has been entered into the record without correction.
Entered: 330 °
